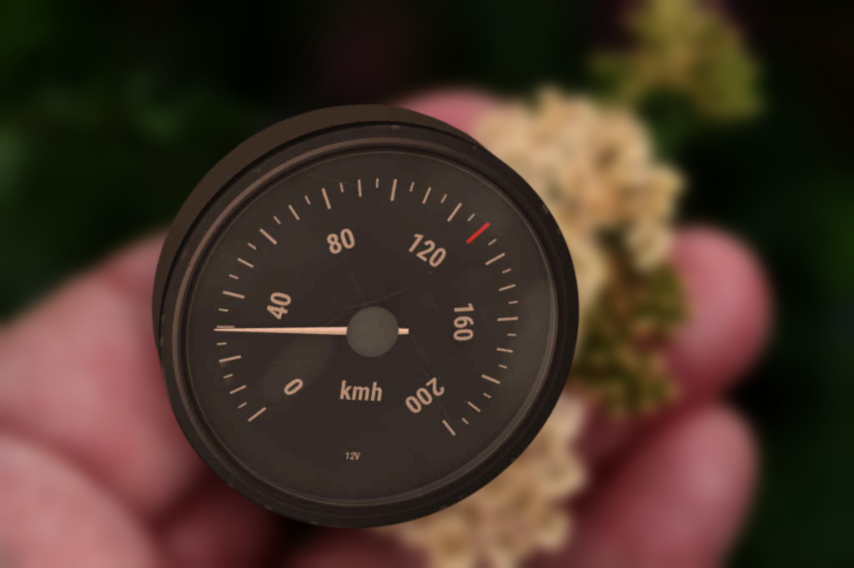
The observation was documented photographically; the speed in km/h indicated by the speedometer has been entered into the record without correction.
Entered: 30 km/h
